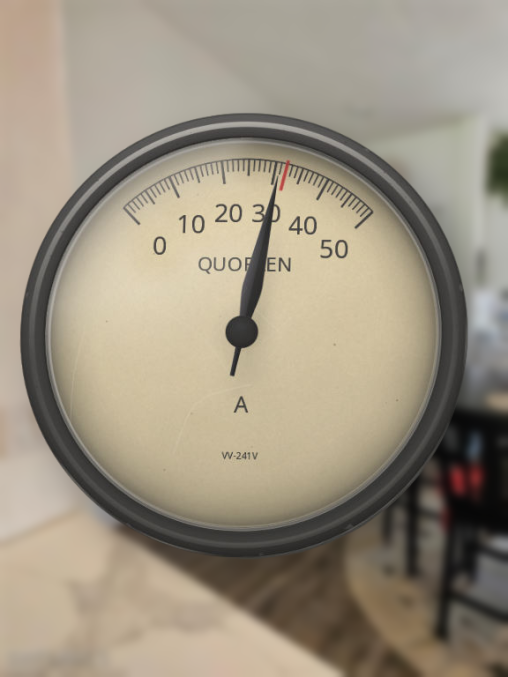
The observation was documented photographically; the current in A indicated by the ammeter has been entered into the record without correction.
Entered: 31 A
